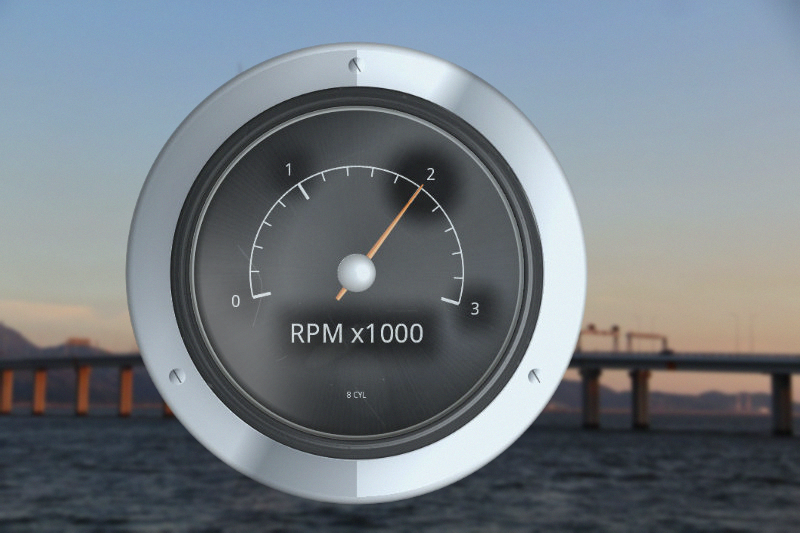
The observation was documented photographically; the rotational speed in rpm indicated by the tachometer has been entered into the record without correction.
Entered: 2000 rpm
